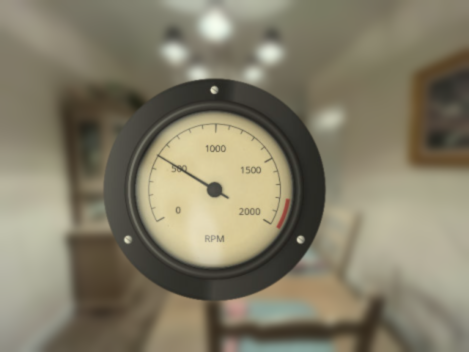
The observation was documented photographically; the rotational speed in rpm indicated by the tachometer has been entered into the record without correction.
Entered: 500 rpm
